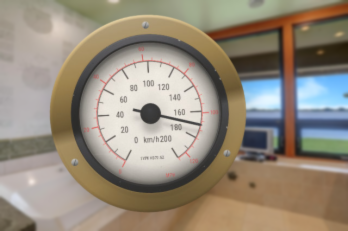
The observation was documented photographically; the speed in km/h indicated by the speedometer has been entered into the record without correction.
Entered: 170 km/h
